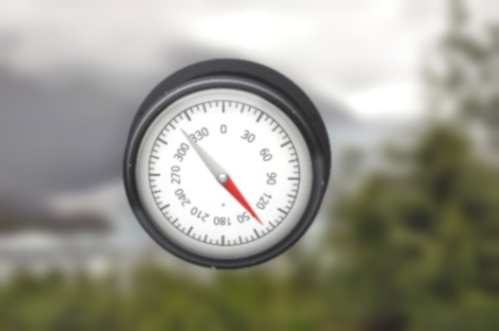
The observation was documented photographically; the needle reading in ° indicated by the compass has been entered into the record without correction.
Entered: 140 °
